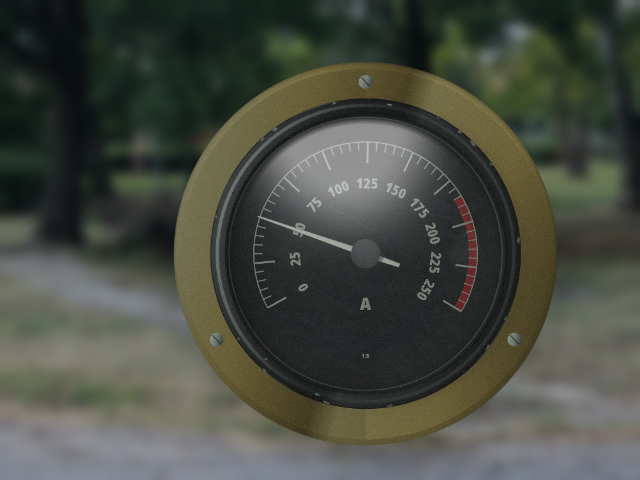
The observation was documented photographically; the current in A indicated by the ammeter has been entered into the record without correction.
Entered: 50 A
